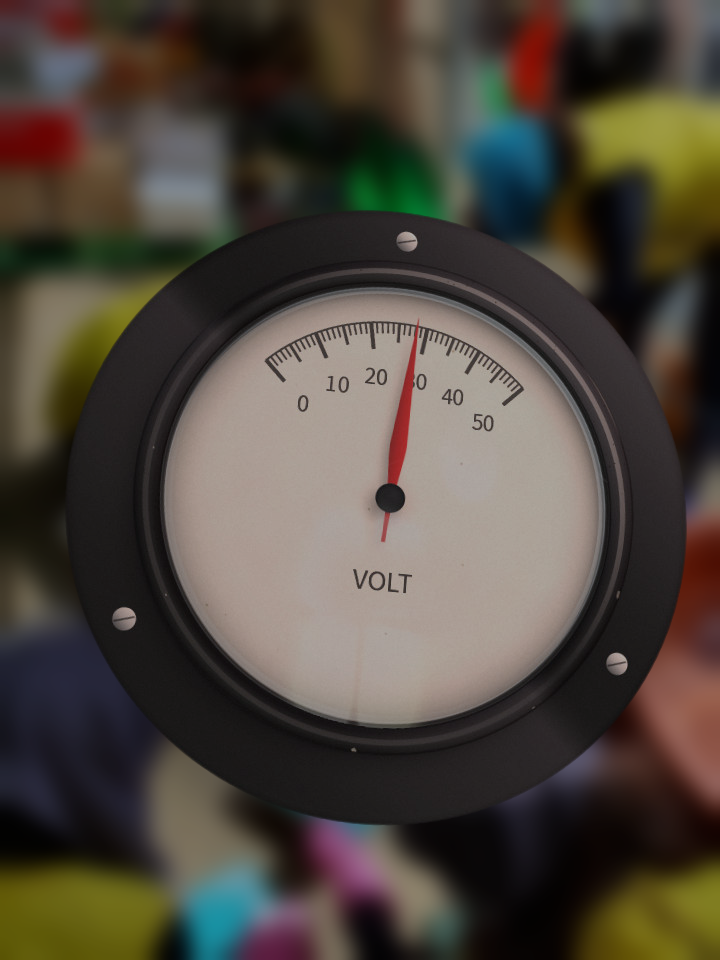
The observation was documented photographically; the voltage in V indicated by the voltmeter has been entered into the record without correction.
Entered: 28 V
